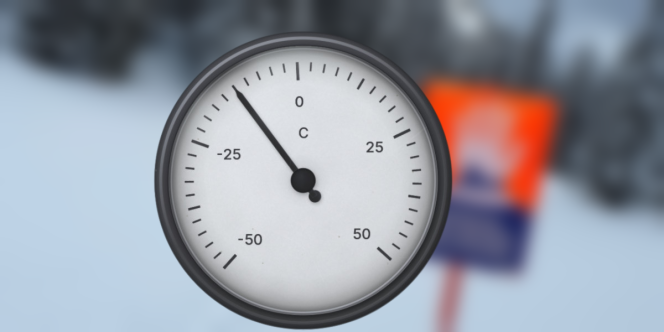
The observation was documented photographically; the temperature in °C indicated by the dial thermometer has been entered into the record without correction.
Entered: -12.5 °C
